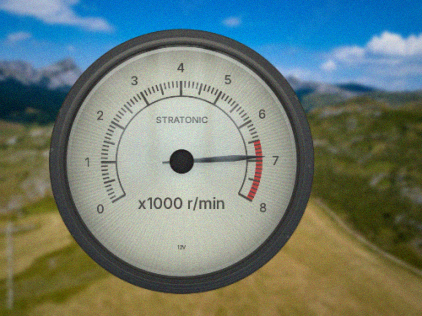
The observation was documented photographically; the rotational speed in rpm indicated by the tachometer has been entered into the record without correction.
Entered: 6900 rpm
